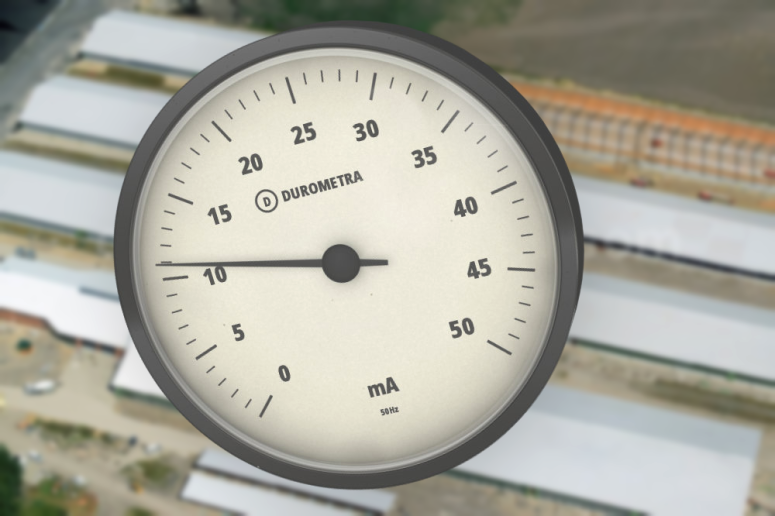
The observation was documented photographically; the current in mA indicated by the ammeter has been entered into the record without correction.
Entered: 11 mA
